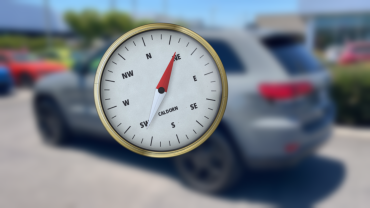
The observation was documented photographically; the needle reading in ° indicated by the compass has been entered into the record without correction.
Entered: 40 °
